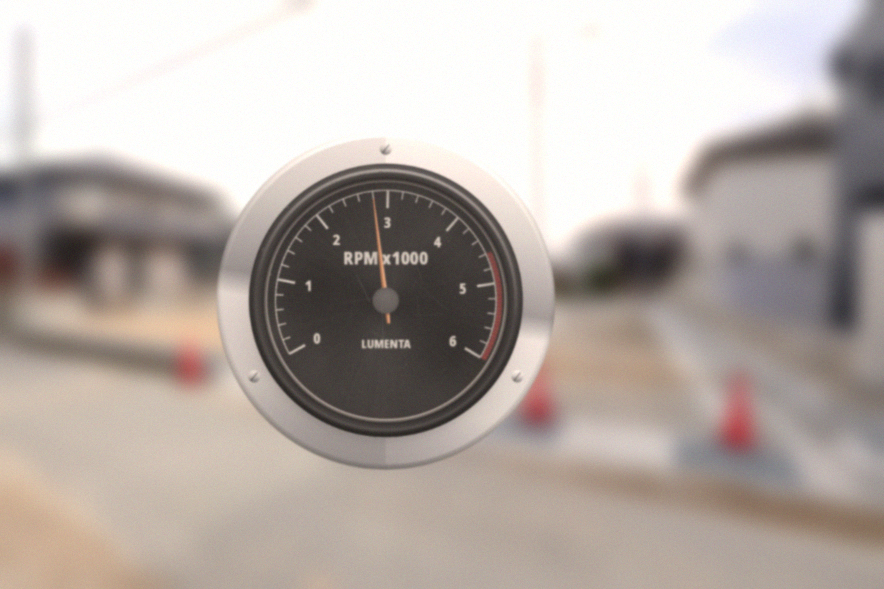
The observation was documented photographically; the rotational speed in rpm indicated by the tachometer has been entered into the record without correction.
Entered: 2800 rpm
